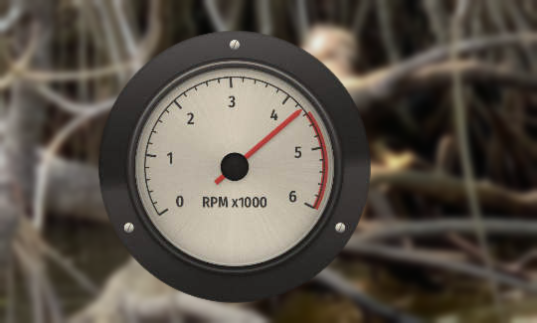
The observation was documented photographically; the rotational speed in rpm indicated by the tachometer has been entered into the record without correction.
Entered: 4300 rpm
